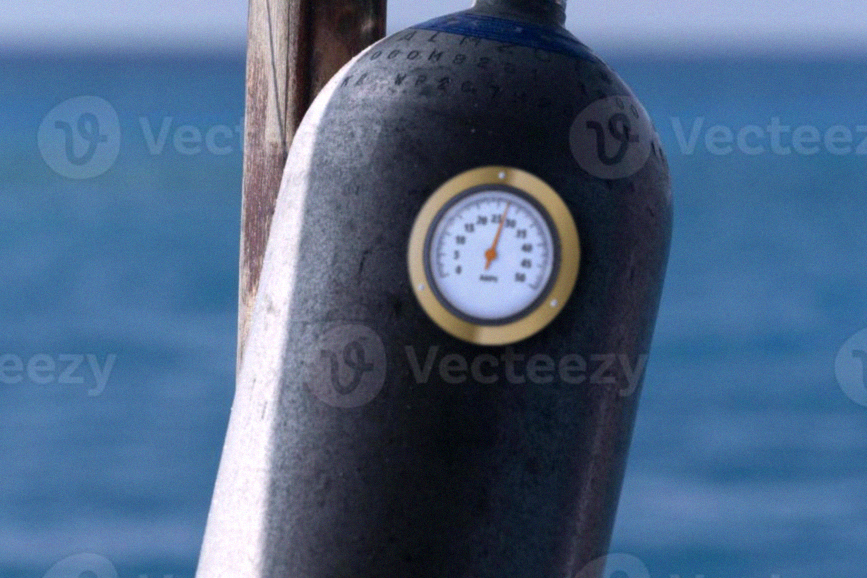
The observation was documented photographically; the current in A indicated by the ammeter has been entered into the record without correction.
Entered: 27.5 A
